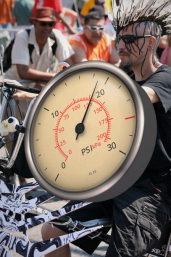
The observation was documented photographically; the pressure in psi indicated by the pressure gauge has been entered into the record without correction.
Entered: 19 psi
